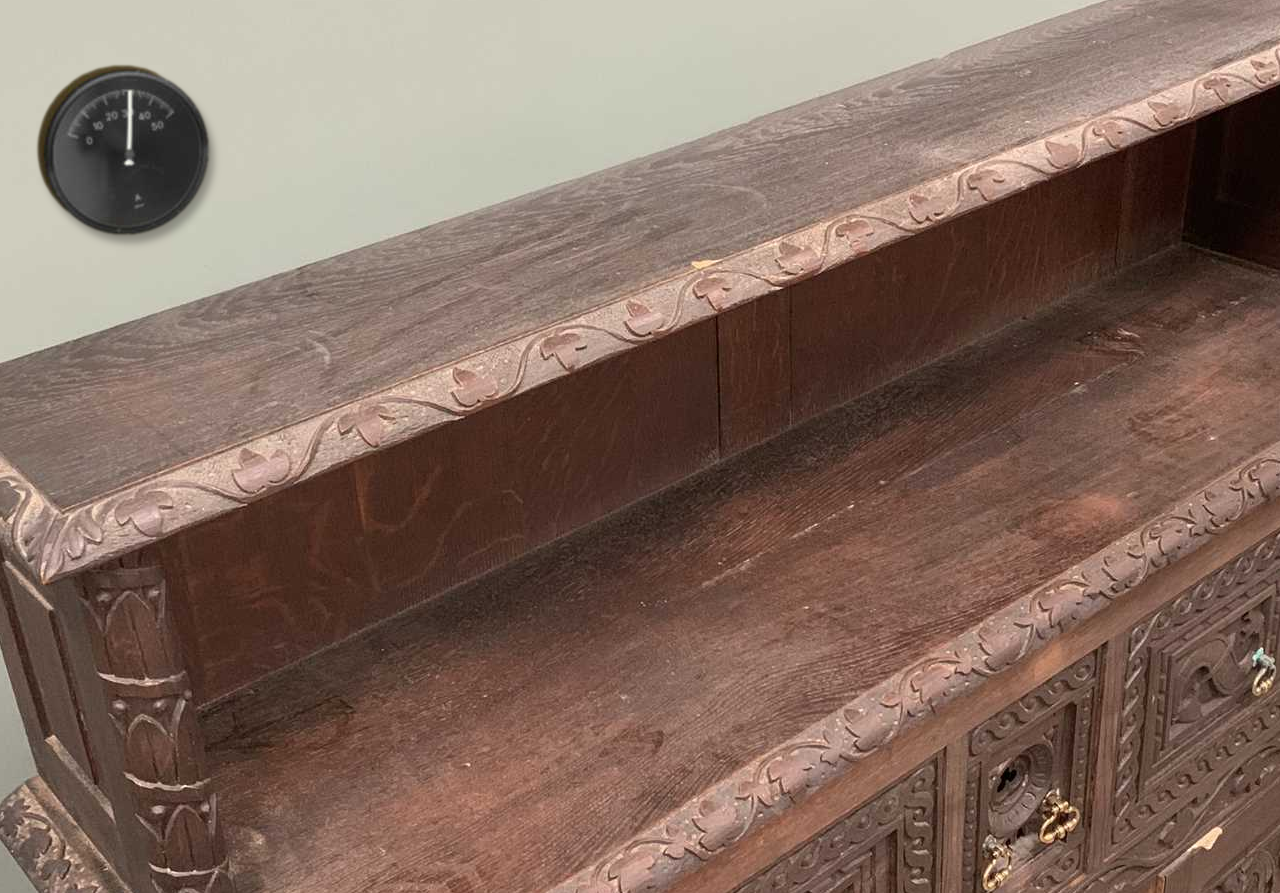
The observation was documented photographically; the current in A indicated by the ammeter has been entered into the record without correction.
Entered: 30 A
